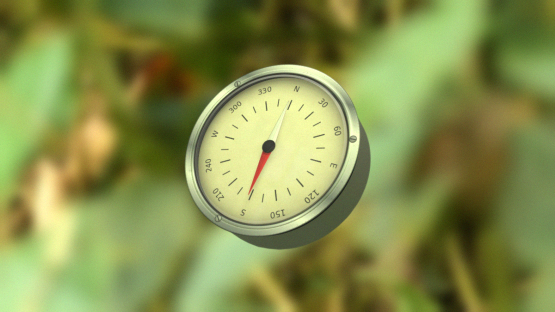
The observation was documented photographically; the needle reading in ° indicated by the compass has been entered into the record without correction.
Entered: 180 °
